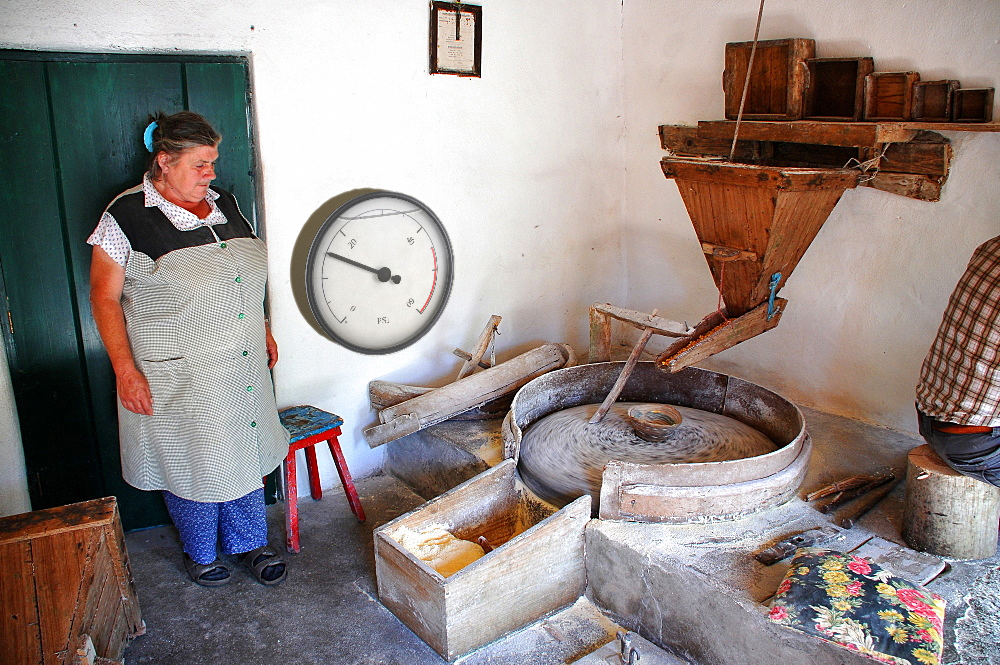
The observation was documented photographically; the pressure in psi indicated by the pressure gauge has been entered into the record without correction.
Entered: 15 psi
